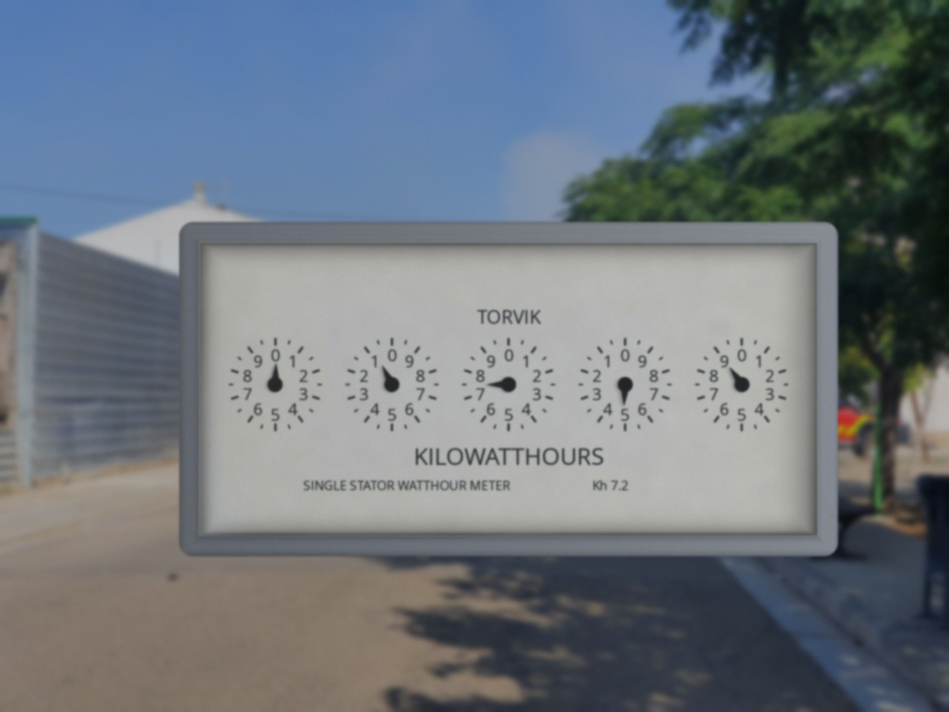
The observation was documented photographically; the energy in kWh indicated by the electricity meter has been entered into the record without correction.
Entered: 749 kWh
